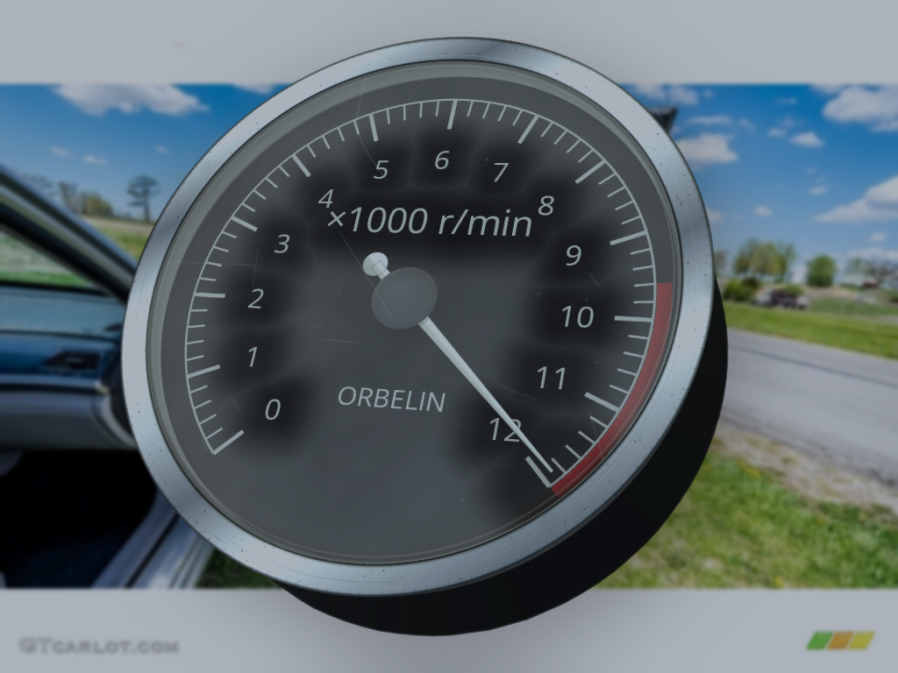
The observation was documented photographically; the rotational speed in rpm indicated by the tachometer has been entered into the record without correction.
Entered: 11900 rpm
